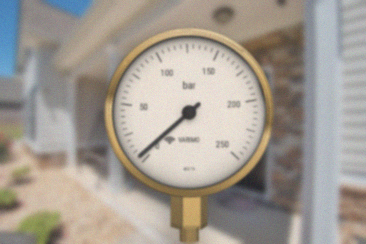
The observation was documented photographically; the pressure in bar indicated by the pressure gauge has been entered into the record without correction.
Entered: 5 bar
